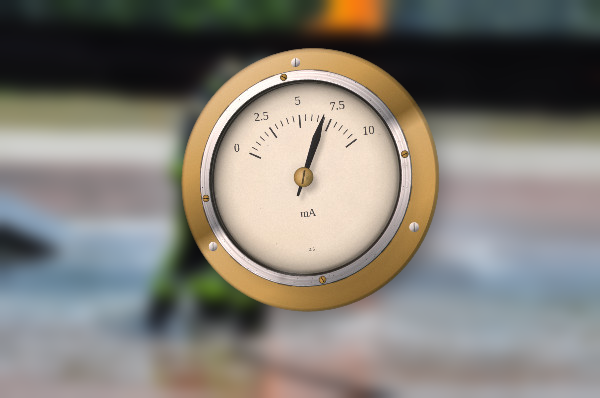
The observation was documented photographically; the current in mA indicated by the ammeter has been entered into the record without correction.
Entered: 7 mA
